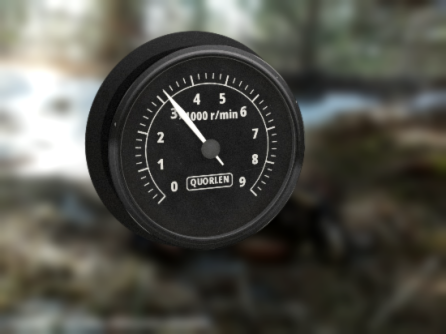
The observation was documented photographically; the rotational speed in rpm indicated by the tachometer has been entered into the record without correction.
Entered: 3200 rpm
